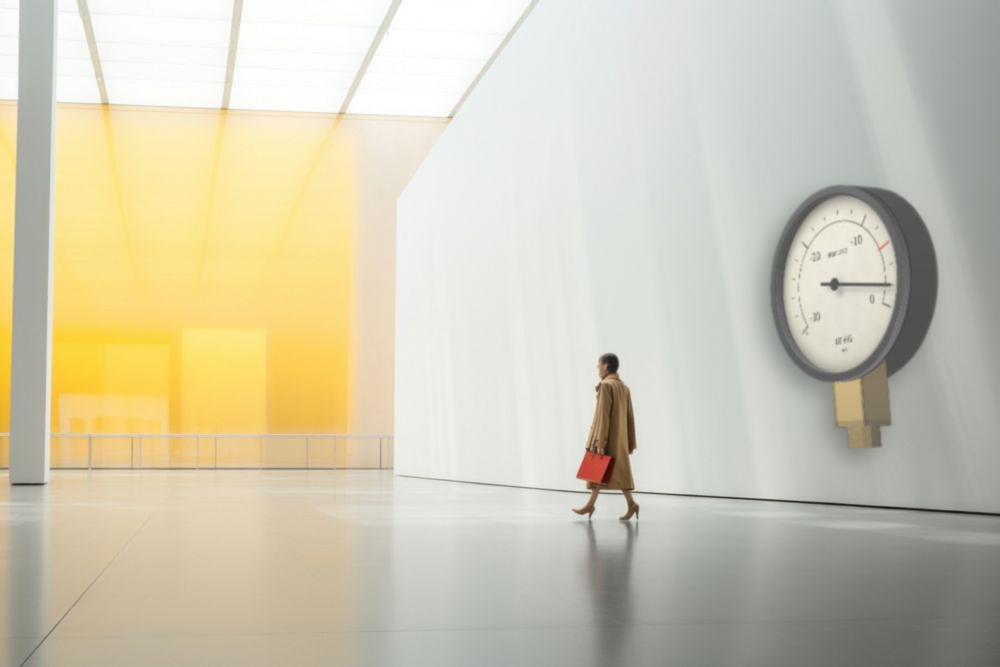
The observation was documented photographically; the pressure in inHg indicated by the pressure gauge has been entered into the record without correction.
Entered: -2 inHg
